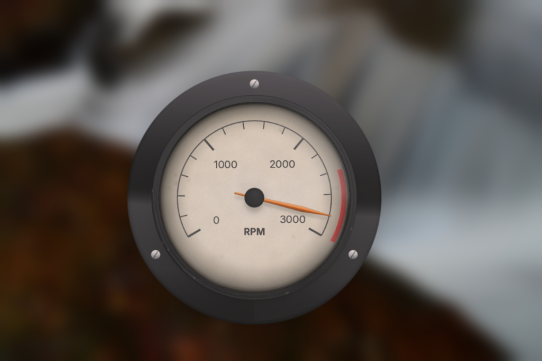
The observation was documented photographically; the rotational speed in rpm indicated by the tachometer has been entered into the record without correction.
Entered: 2800 rpm
